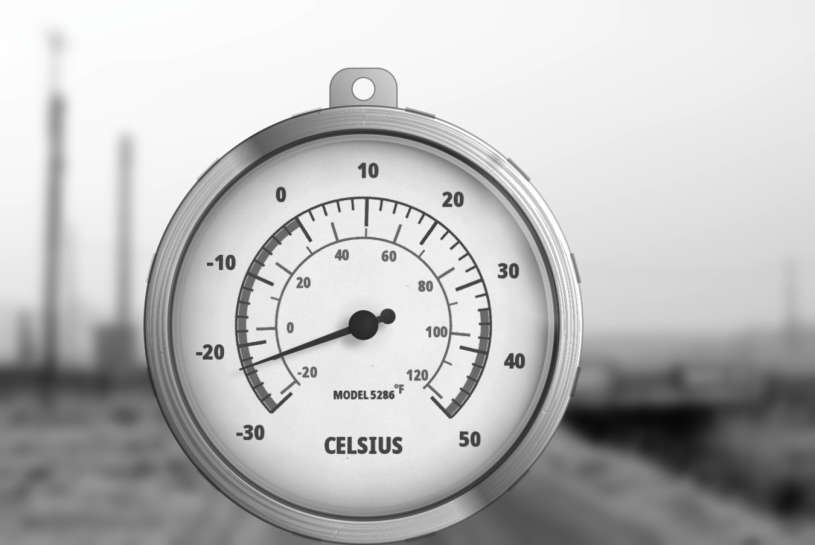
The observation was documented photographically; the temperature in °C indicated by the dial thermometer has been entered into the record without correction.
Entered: -23 °C
